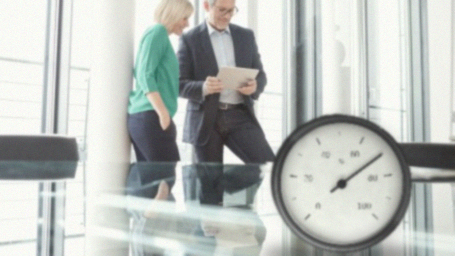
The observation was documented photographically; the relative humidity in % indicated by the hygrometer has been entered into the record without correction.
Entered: 70 %
